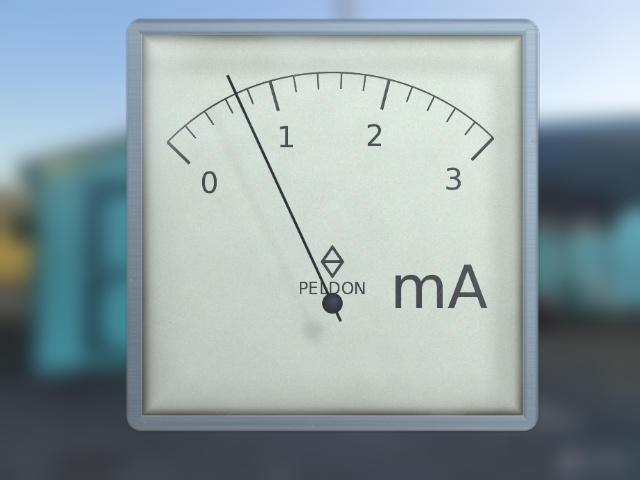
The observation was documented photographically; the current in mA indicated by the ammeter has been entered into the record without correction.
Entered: 0.7 mA
